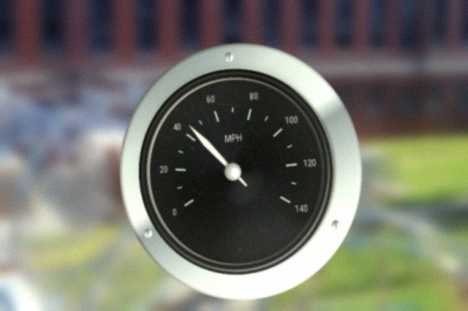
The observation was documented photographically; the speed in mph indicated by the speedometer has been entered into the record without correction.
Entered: 45 mph
